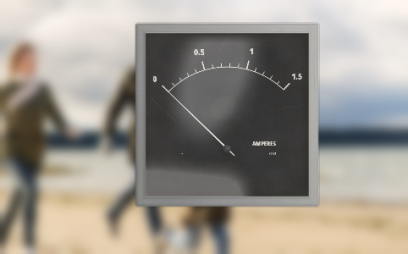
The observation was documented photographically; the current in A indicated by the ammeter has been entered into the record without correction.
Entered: 0 A
